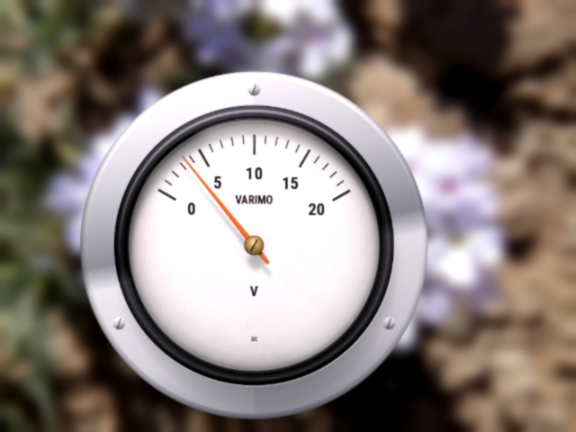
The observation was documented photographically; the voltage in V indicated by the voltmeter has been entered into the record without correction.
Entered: 3.5 V
